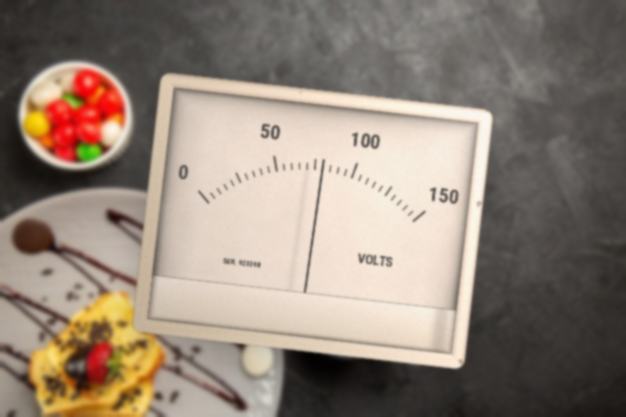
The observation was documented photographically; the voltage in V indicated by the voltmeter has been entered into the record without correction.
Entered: 80 V
